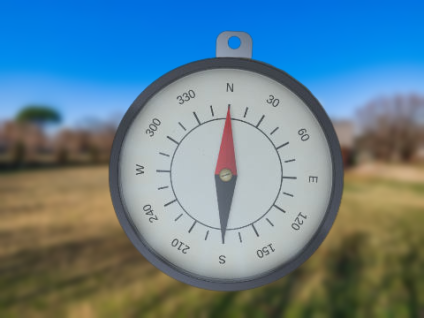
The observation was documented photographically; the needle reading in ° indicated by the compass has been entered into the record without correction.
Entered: 0 °
